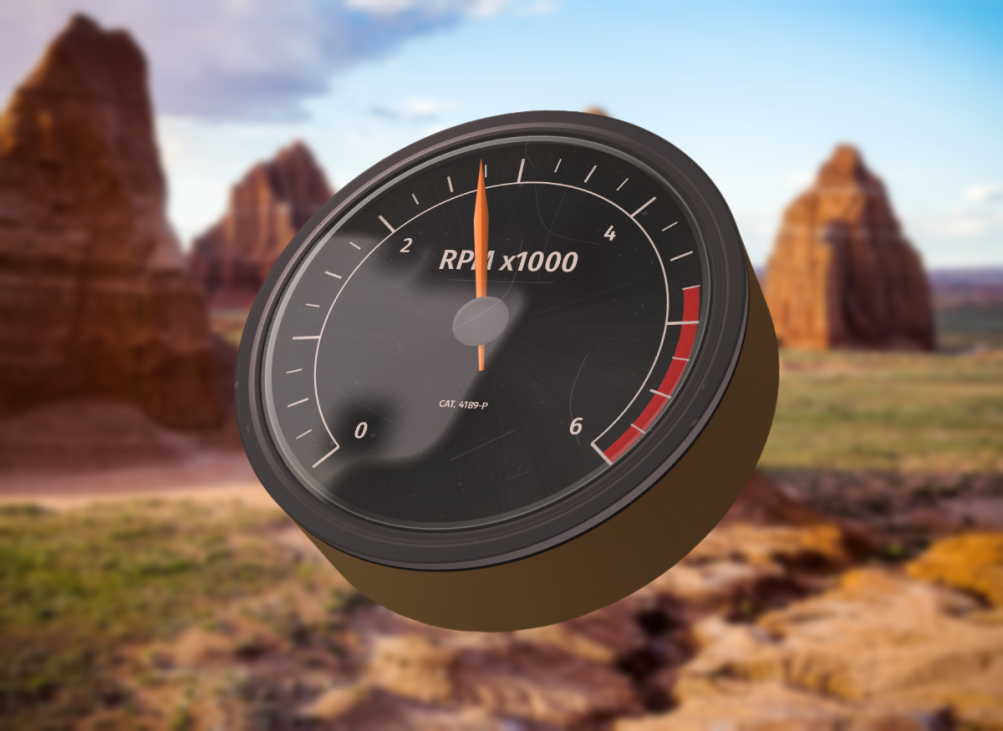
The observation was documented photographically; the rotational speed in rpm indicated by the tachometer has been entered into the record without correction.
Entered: 2750 rpm
